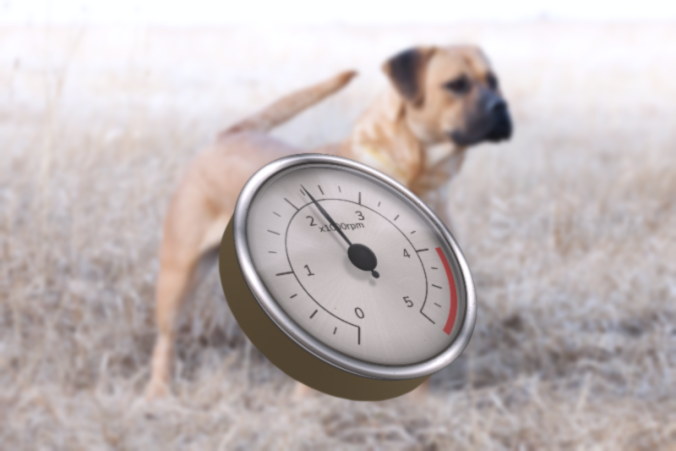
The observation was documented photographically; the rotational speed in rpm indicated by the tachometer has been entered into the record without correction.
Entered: 2250 rpm
